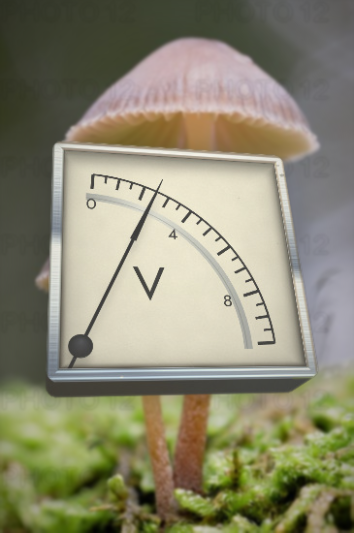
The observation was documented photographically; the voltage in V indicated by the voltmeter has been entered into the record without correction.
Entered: 2.5 V
